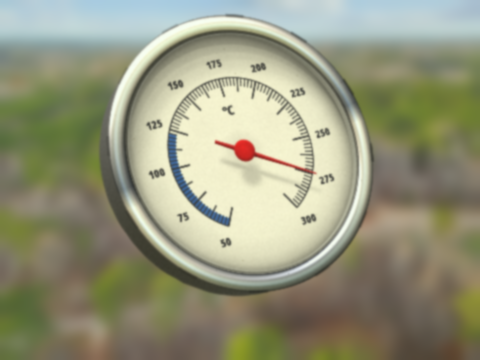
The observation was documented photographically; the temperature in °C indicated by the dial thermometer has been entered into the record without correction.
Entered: 275 °C
